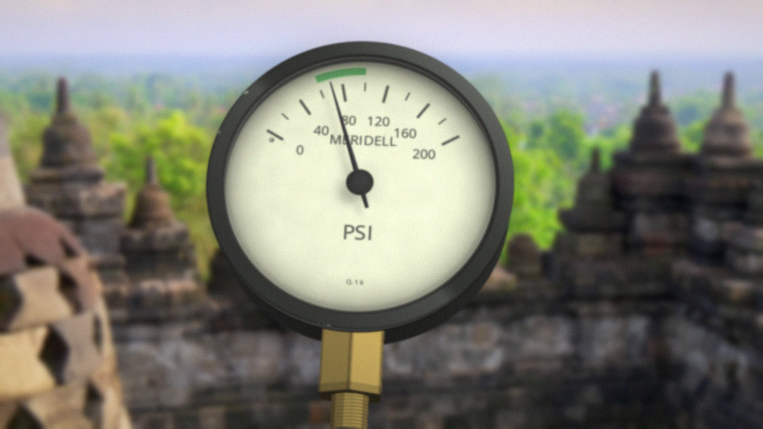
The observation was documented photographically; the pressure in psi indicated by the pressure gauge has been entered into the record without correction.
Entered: 70 psi
